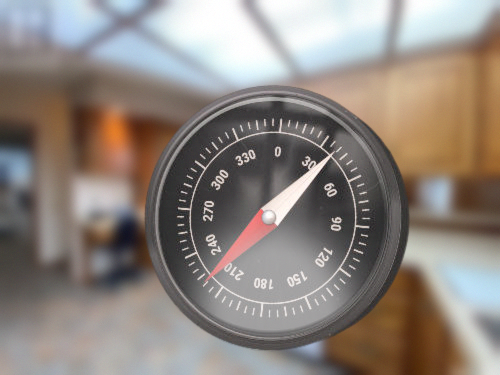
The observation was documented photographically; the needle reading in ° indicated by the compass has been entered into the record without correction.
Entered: 220 °
